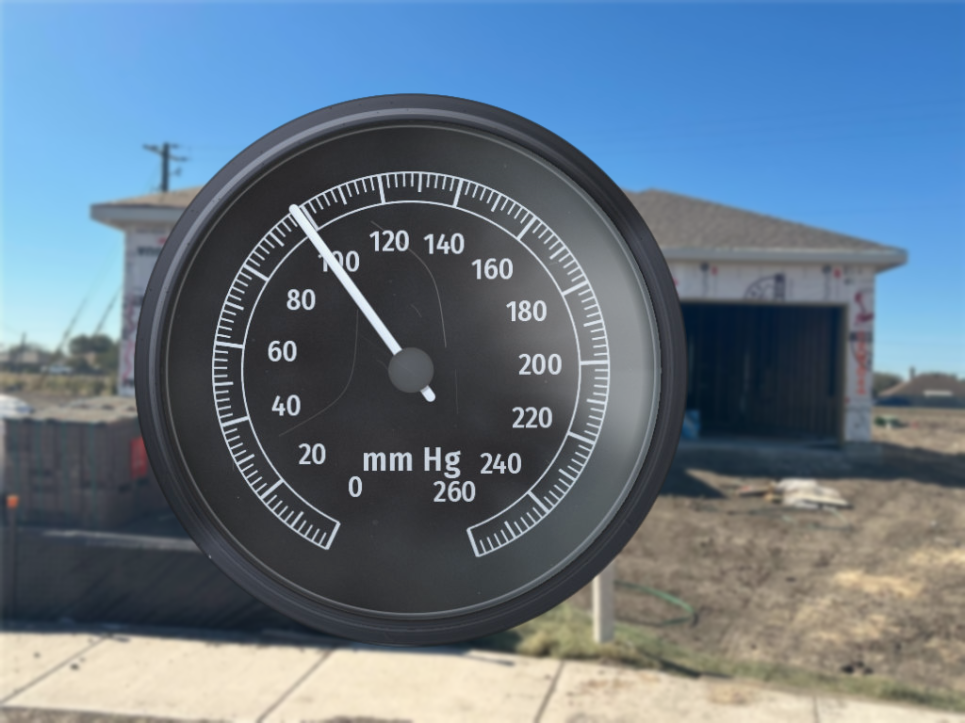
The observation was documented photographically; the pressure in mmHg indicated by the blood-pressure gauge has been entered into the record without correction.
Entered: 98 mmHg
